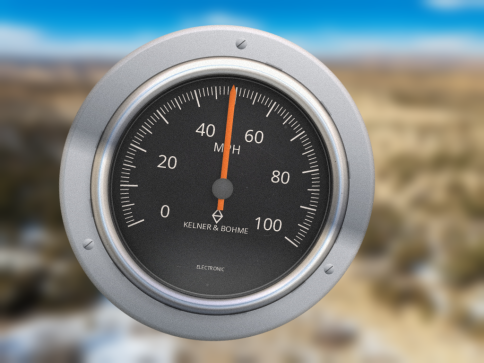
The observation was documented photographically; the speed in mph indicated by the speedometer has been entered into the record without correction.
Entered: 49 mph
